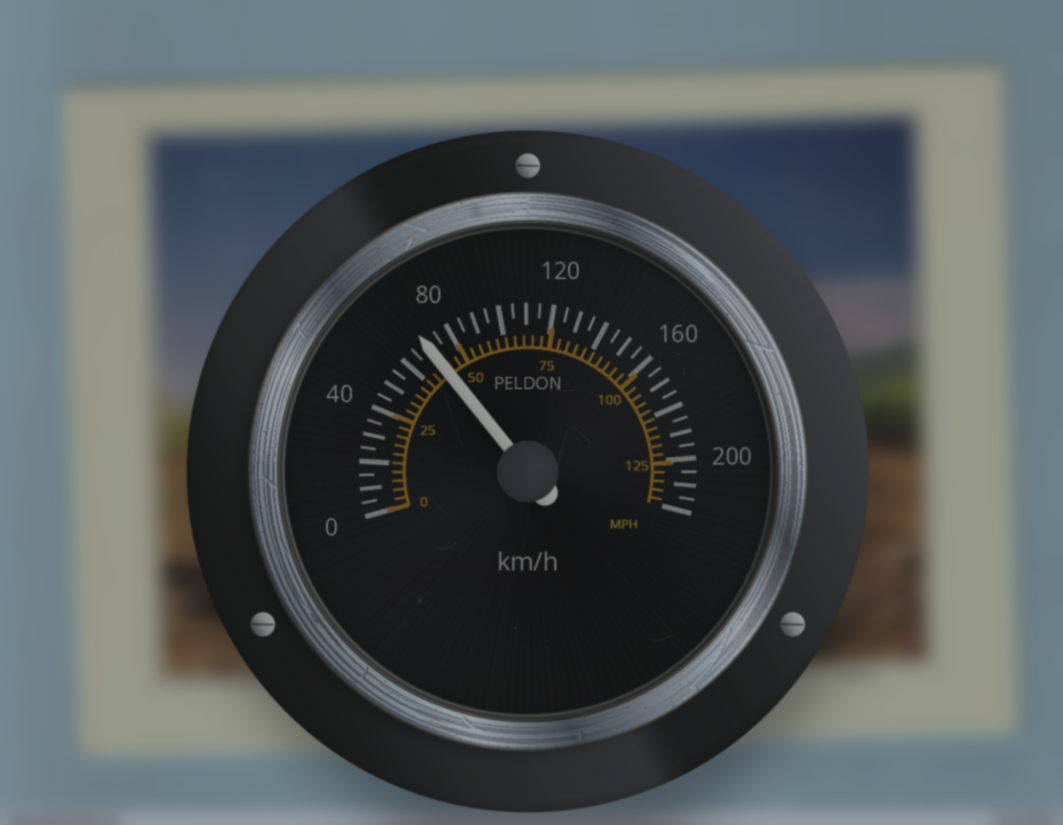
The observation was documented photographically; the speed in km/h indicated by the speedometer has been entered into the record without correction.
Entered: 70 km/h
